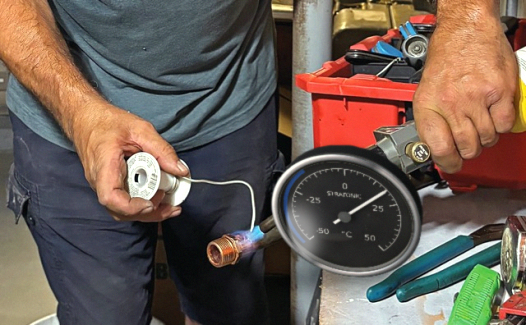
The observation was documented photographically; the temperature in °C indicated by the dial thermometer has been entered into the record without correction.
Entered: 17.5 °C
